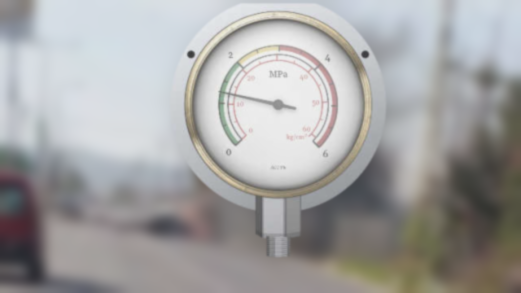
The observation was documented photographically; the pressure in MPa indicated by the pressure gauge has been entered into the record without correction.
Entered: 1.25 MPa
